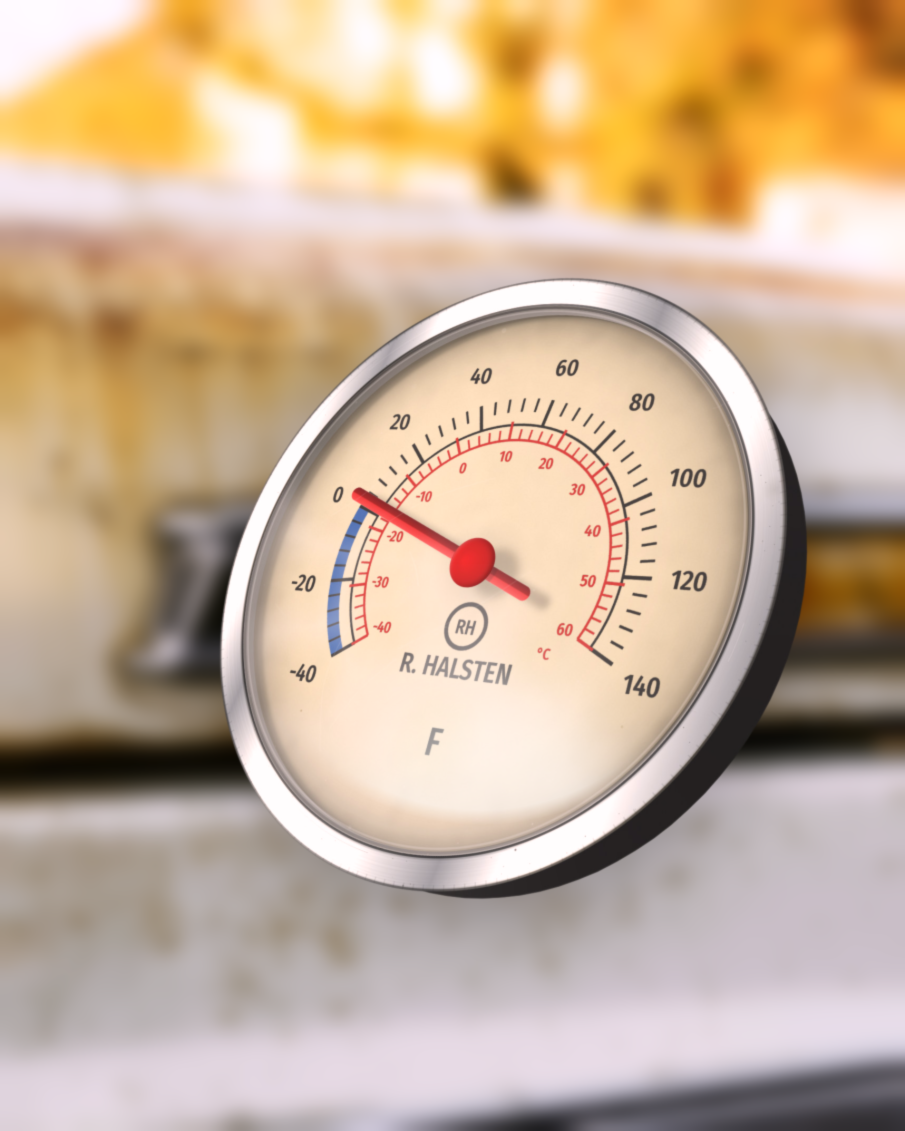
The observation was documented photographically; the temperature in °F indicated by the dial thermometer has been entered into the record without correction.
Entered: 2 °F
